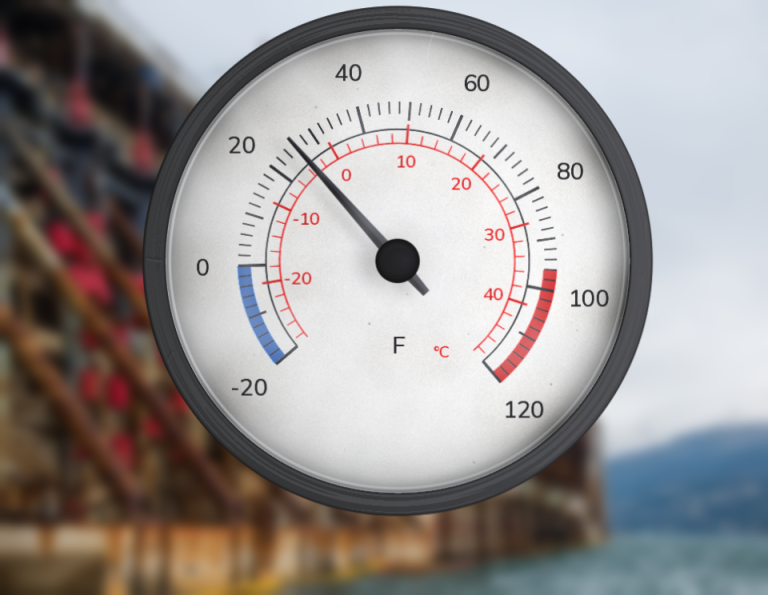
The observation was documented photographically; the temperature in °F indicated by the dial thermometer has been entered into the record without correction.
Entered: 26 °F
